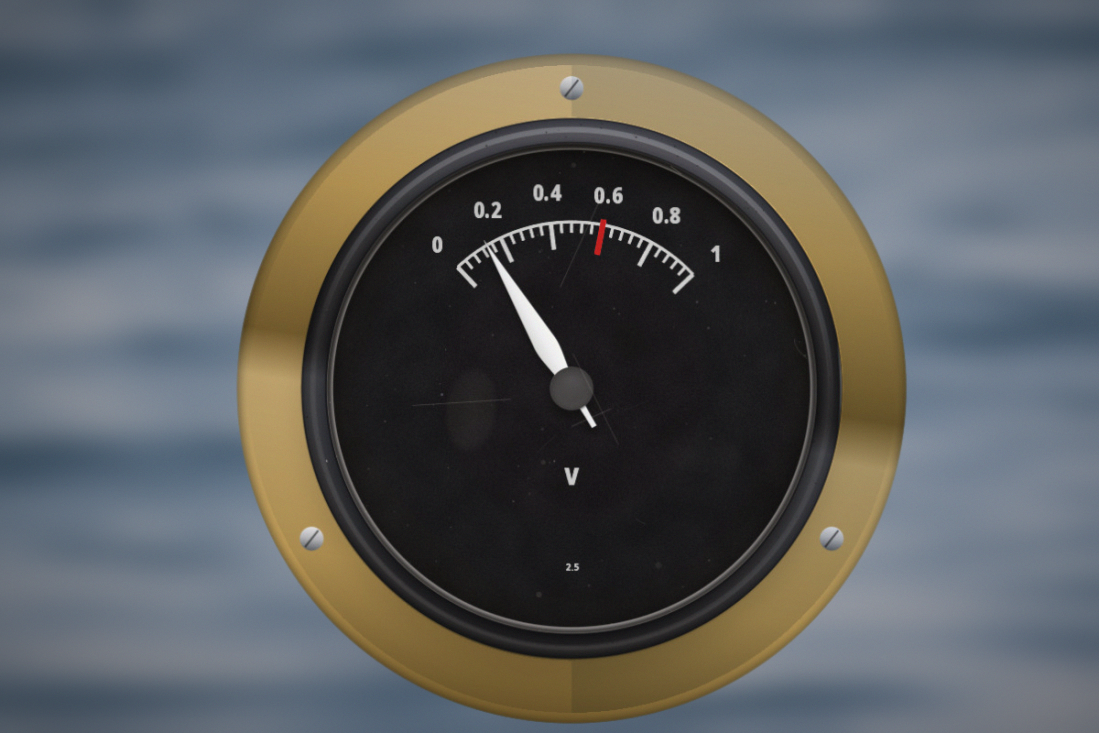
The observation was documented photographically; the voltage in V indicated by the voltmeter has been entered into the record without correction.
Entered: 0.14 V
